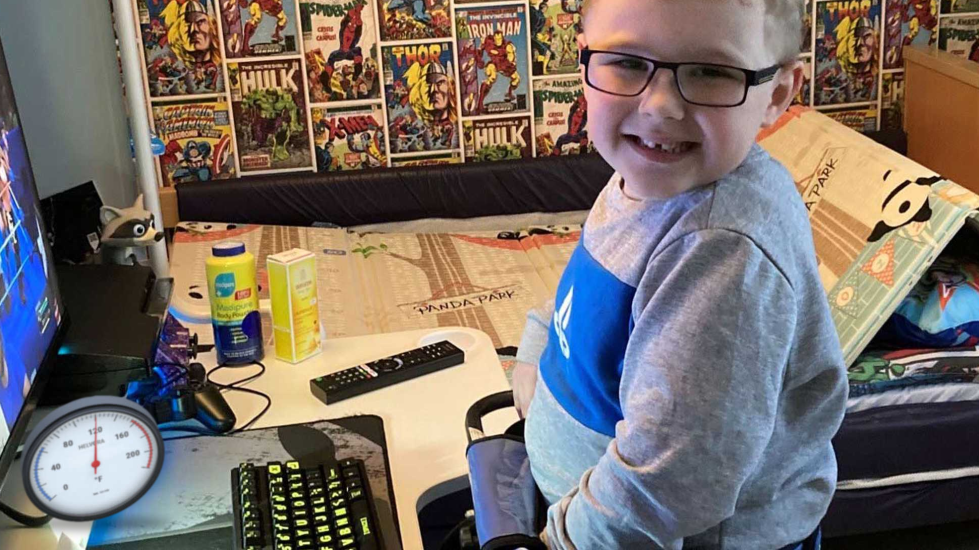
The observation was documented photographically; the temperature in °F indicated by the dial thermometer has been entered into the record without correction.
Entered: 120 °F
